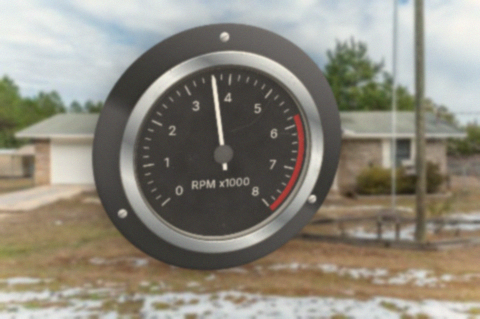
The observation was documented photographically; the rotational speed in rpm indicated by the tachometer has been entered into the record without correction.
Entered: 3600 rpm
